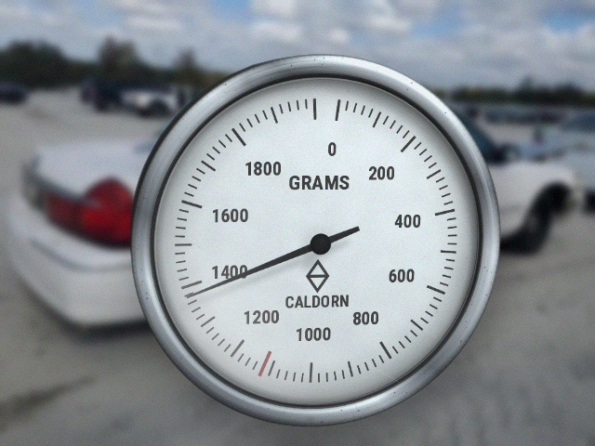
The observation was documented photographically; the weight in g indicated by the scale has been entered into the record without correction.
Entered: 1380 g
